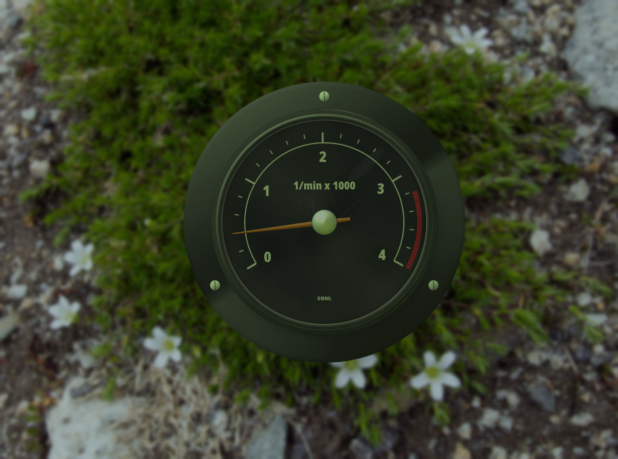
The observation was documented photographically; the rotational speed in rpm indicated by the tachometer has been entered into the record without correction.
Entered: 400 rpm
